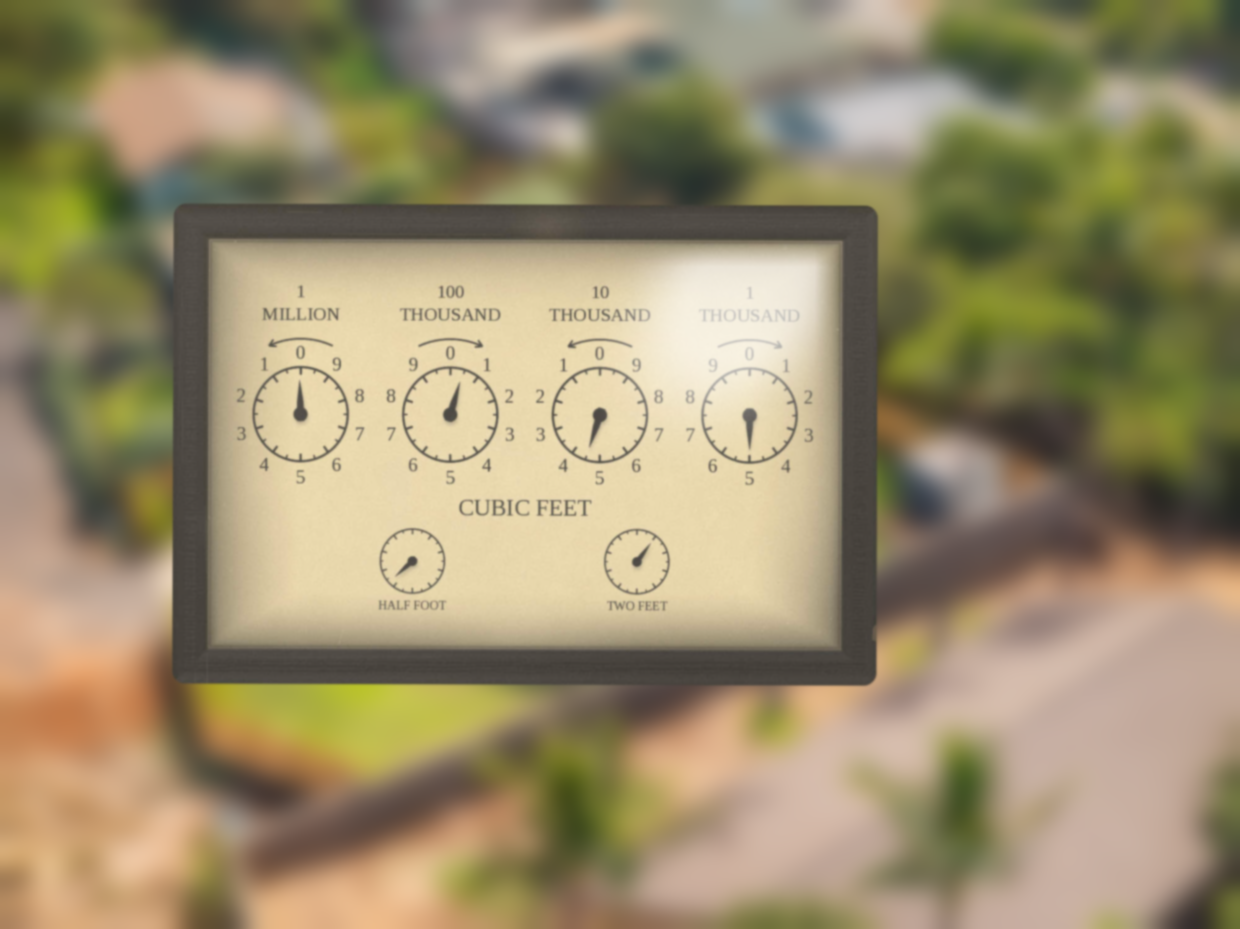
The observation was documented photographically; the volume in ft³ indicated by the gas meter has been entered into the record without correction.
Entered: 4500 ft³
